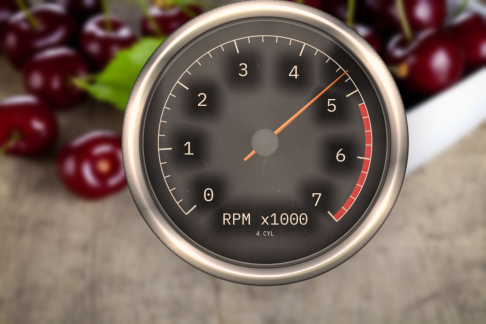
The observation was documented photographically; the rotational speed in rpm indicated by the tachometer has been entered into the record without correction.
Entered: 4700 rpm
